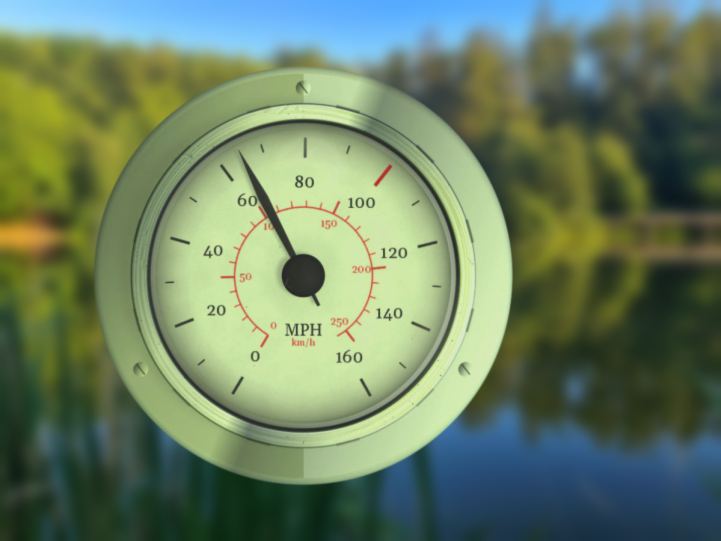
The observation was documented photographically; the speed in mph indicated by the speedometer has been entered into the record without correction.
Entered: 65 mph
